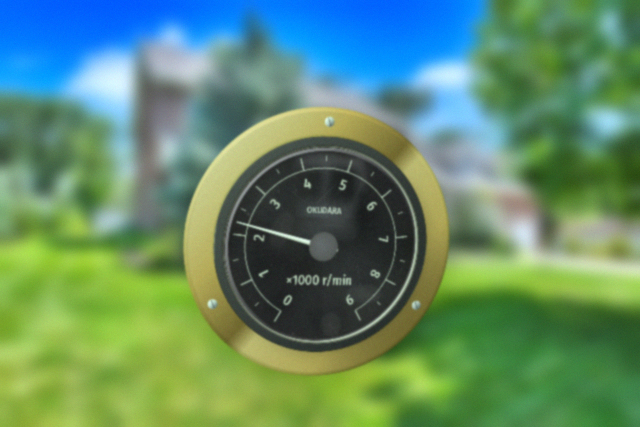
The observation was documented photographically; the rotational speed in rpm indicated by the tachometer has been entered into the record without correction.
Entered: 2250 rpm
